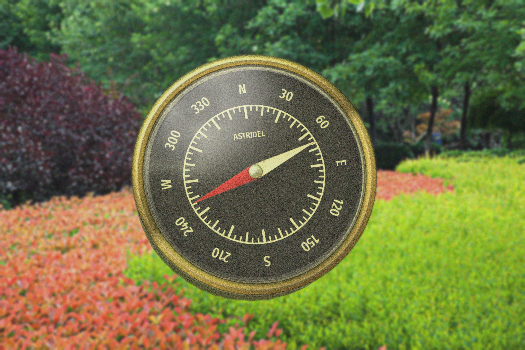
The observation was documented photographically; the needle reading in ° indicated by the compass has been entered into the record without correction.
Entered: 250 °
